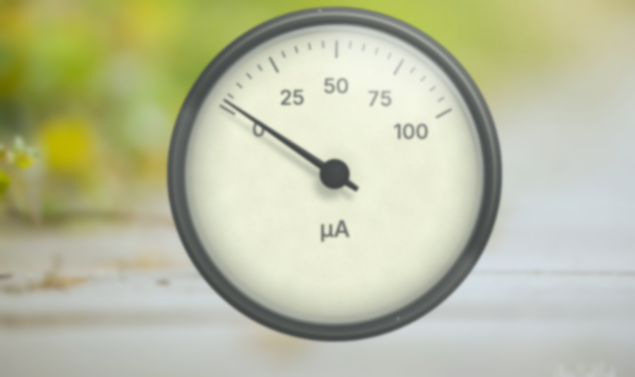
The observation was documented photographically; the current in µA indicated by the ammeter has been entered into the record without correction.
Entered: 2.5 µA
